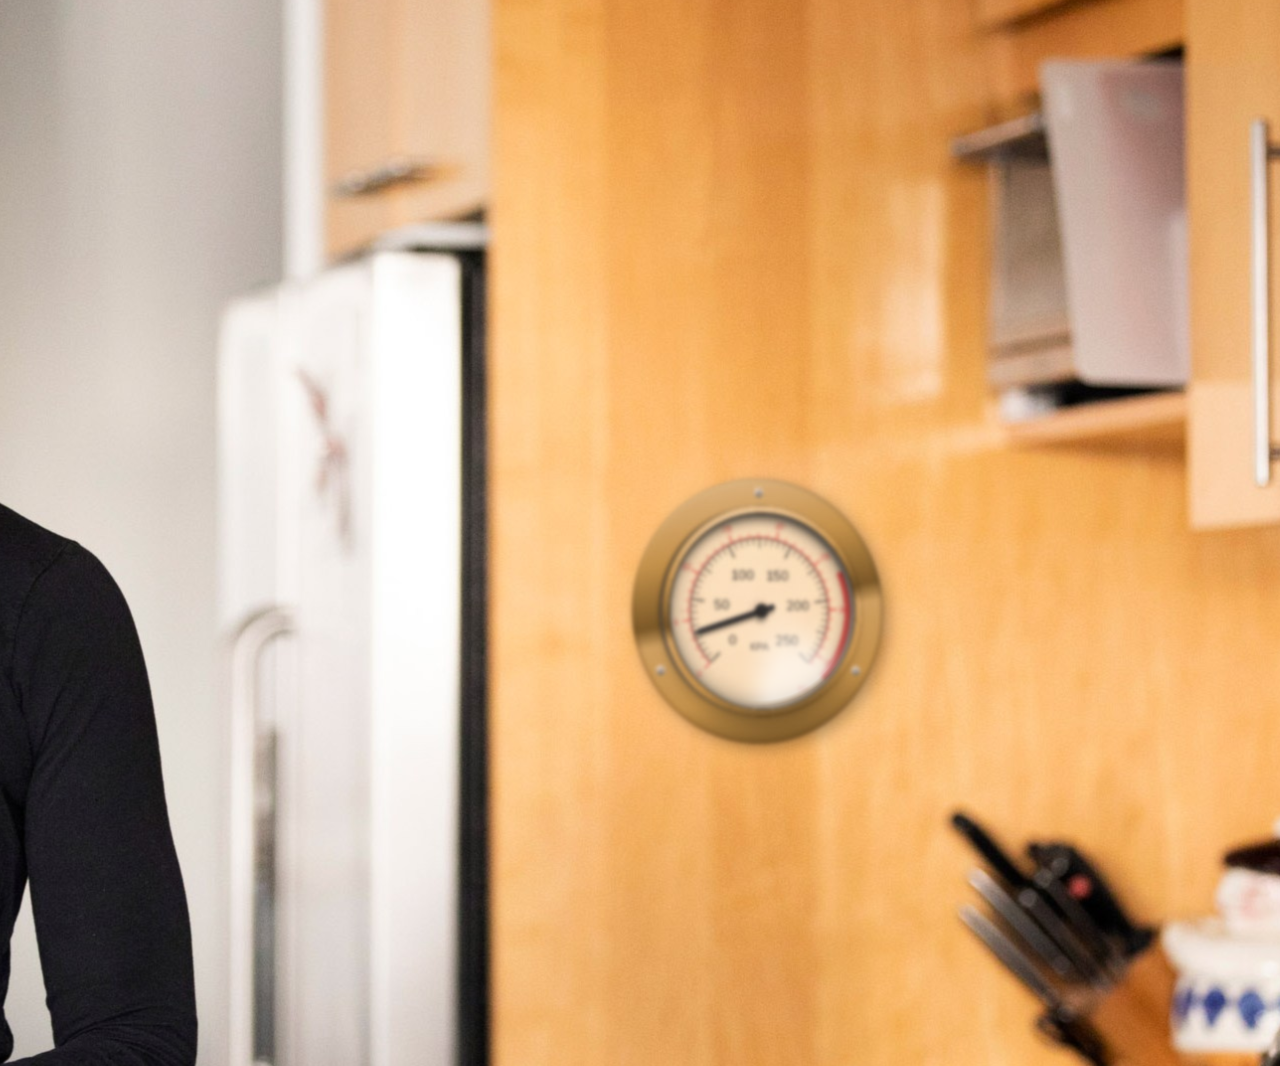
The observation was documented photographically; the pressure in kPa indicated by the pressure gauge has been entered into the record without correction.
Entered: 25 kPa
